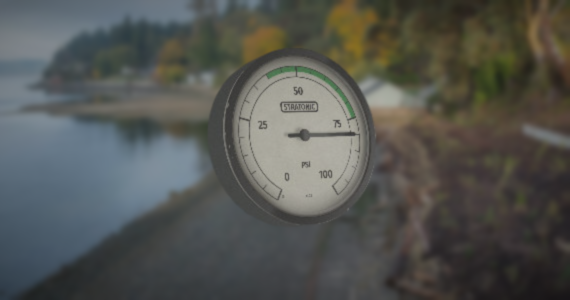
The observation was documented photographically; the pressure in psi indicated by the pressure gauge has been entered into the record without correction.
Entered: 80 psi
